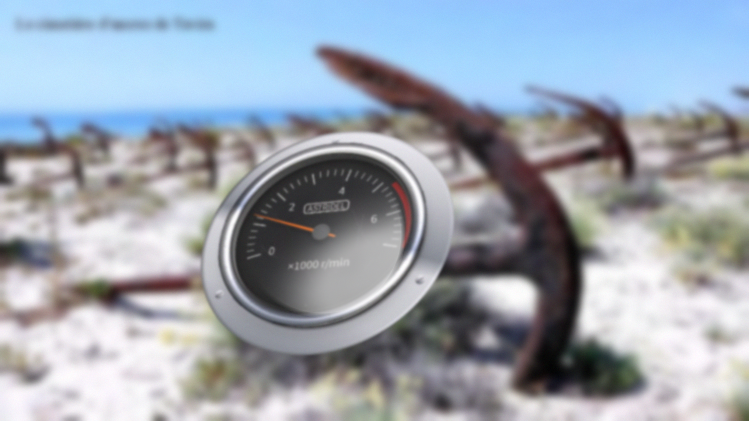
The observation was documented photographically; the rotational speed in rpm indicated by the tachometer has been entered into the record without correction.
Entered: 1200 rpm
